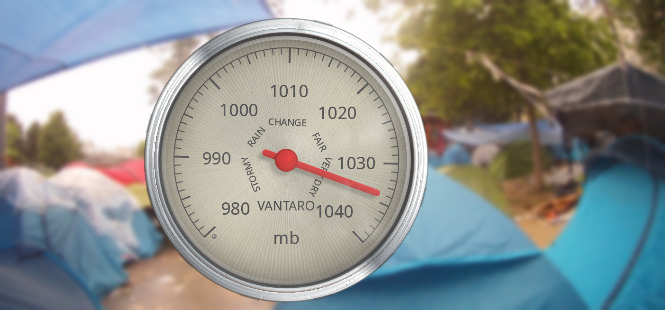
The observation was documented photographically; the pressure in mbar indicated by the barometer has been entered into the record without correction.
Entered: 1034 mbar
